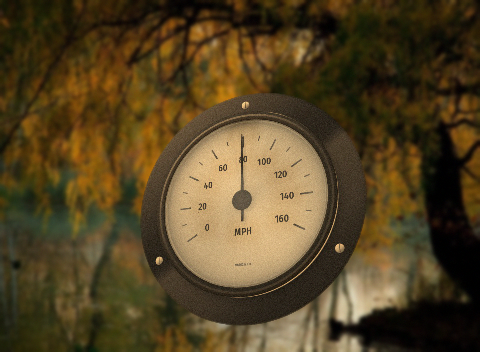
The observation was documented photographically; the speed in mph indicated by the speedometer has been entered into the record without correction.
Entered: 80 mph
